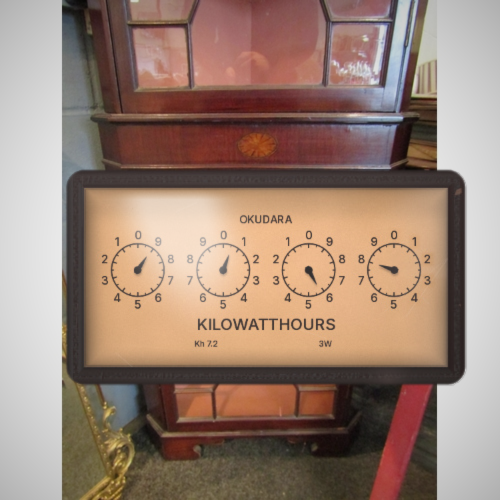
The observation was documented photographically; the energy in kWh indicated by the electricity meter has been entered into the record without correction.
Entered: 9058 kWh
